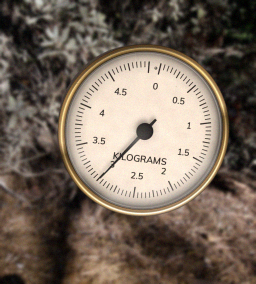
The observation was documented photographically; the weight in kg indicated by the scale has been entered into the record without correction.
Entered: 3 kg
